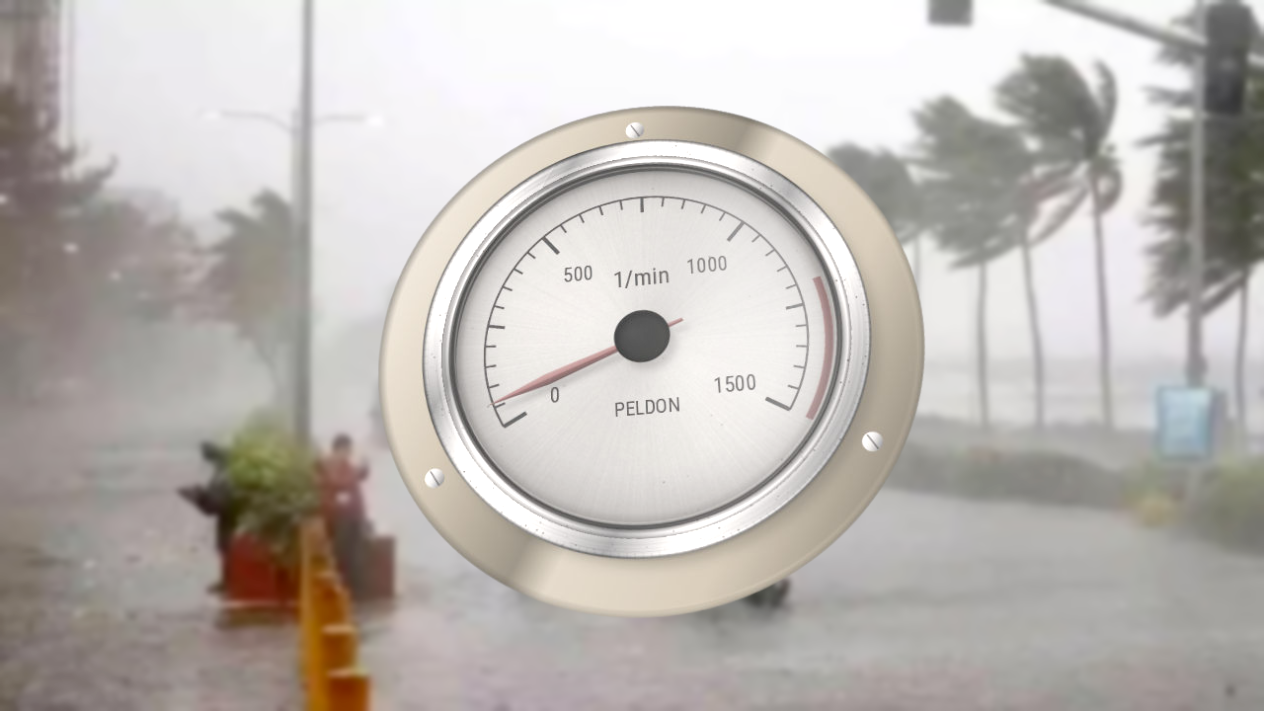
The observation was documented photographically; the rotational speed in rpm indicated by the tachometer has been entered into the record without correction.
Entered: 50 rpm
